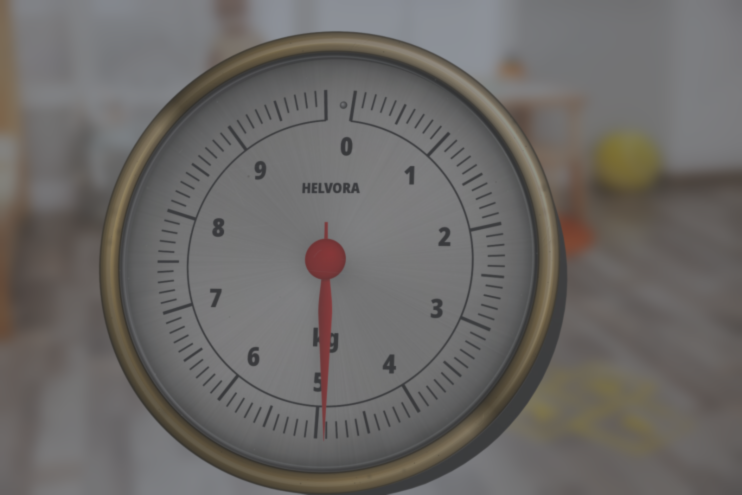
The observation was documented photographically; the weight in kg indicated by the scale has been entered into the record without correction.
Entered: 4.9 kg
